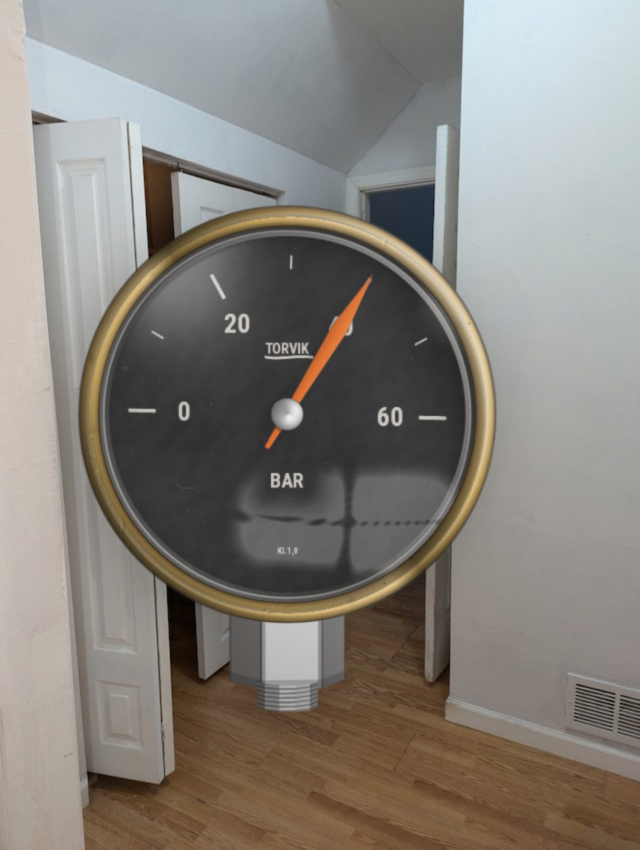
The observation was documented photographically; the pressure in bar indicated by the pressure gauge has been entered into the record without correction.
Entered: 40 bar
